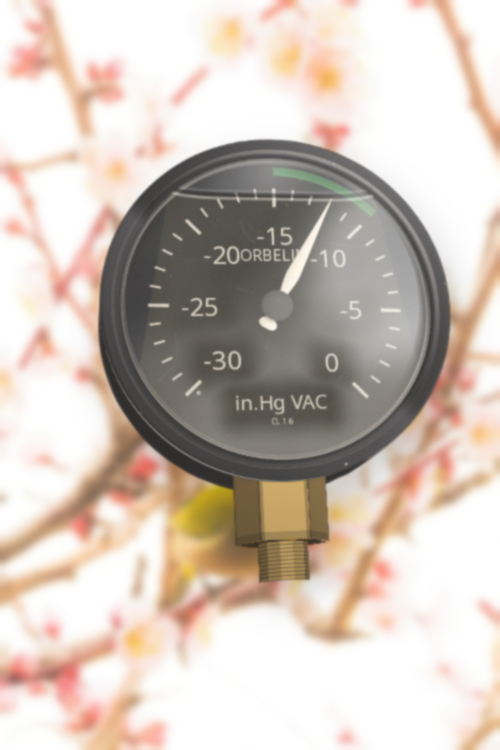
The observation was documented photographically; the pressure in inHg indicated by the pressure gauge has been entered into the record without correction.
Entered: -12 inHg
